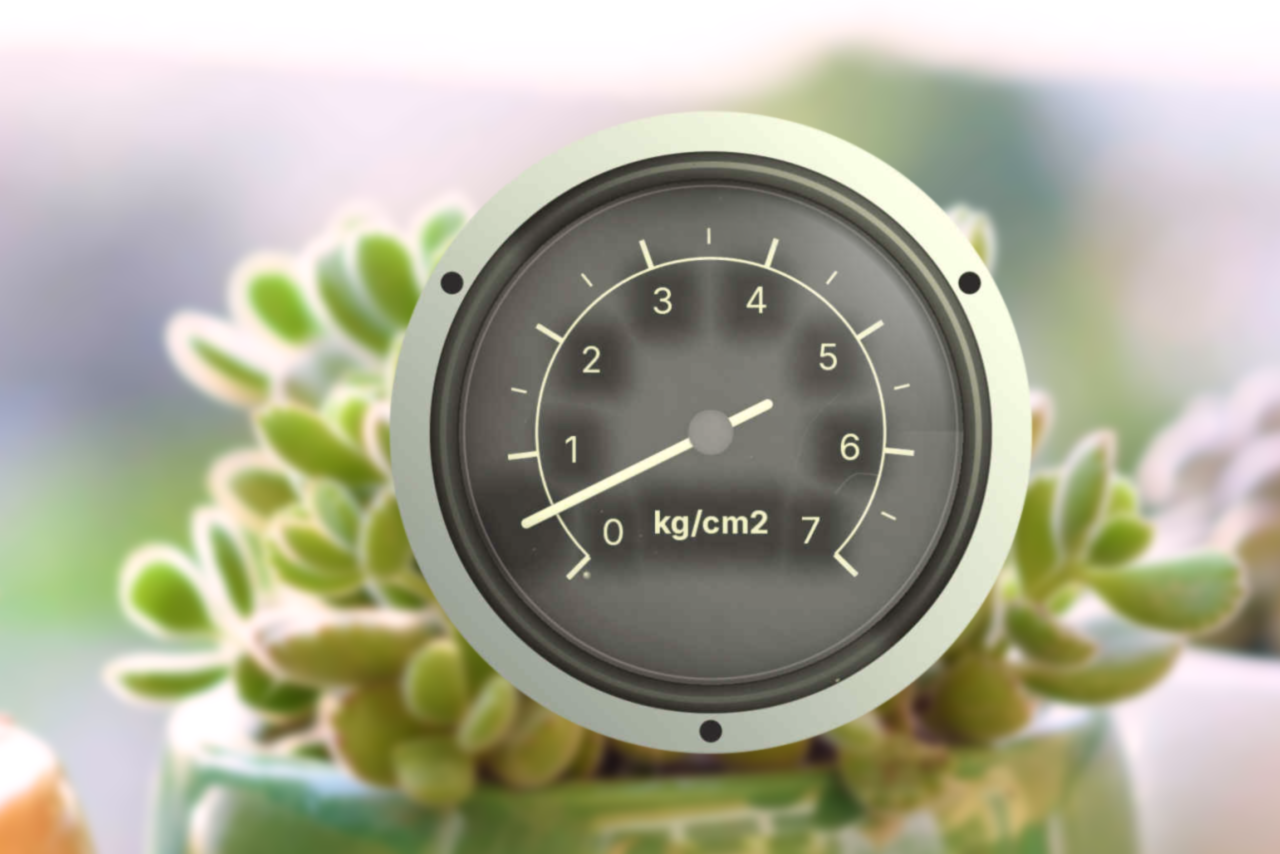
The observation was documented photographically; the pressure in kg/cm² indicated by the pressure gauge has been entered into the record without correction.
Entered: 0.5 kg/cm²
